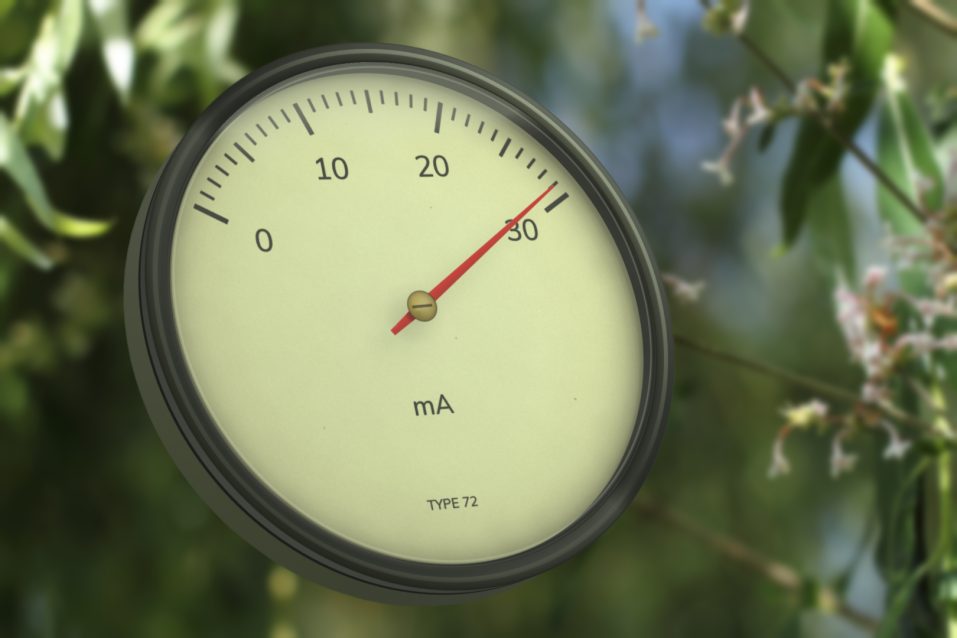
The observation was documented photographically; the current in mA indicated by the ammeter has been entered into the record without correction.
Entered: 29 mA
